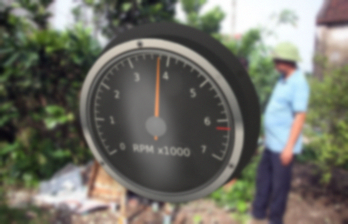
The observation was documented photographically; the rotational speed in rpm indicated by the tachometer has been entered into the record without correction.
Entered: 3800 rpm
